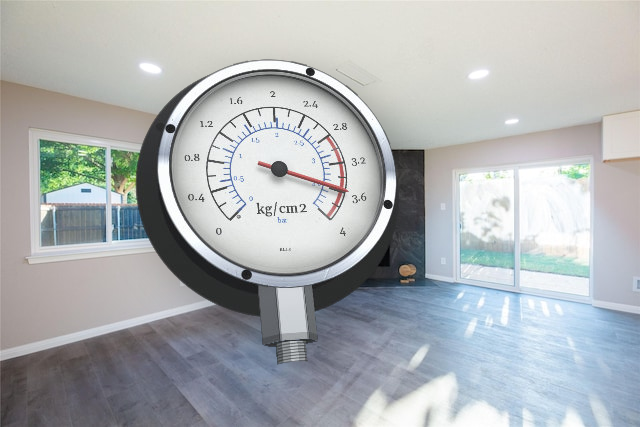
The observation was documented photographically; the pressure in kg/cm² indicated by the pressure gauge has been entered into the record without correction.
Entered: 3.6 kg/cm²
